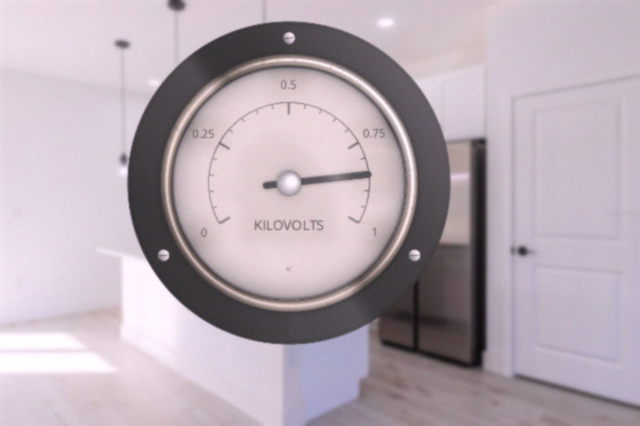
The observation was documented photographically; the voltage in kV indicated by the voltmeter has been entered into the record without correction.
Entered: 0.85 kV
